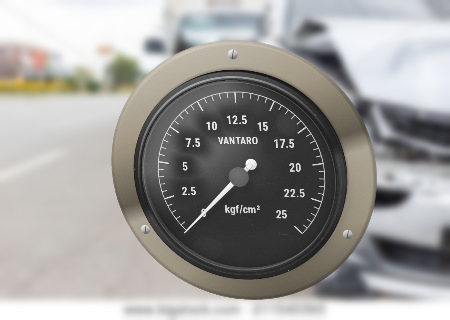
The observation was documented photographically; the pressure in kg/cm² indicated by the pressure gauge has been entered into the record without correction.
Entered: 0 kg/cm²
